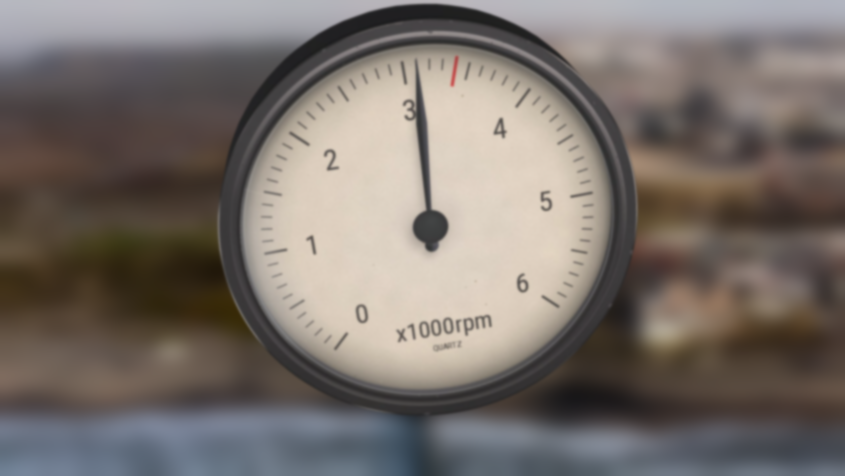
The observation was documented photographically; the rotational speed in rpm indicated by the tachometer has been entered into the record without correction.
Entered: 3100 rpm
